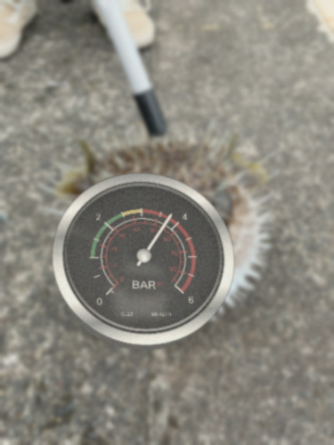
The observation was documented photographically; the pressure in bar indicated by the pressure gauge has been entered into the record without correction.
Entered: 3.75 bar
